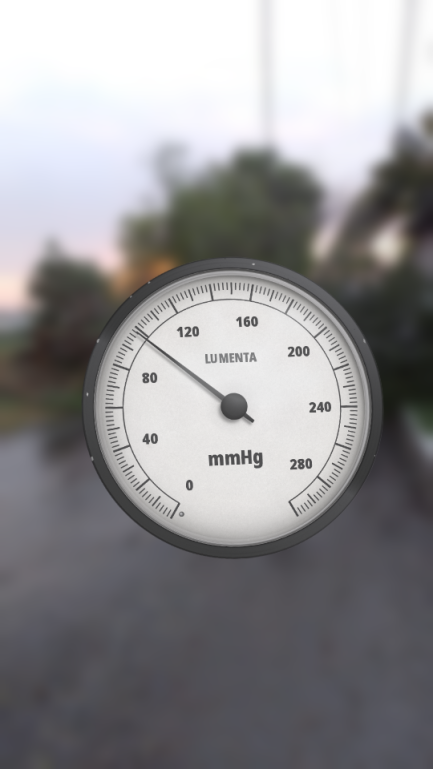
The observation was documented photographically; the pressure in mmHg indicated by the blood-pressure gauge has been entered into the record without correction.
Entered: 98 mmHg
